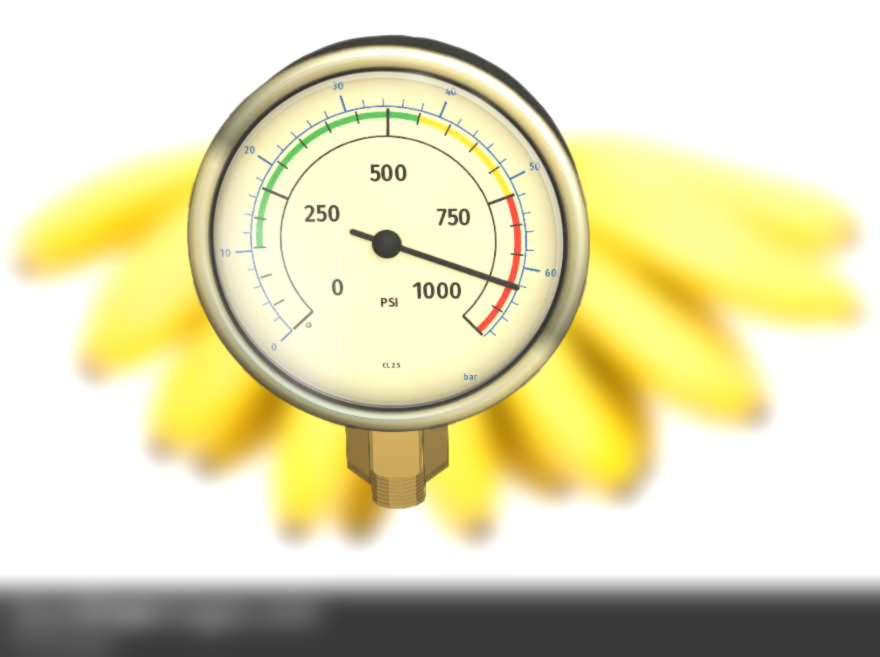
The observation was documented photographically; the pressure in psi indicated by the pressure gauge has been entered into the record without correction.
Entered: 900 psi
